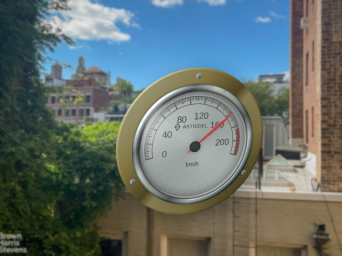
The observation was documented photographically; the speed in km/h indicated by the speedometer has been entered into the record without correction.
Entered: 160 km/h
